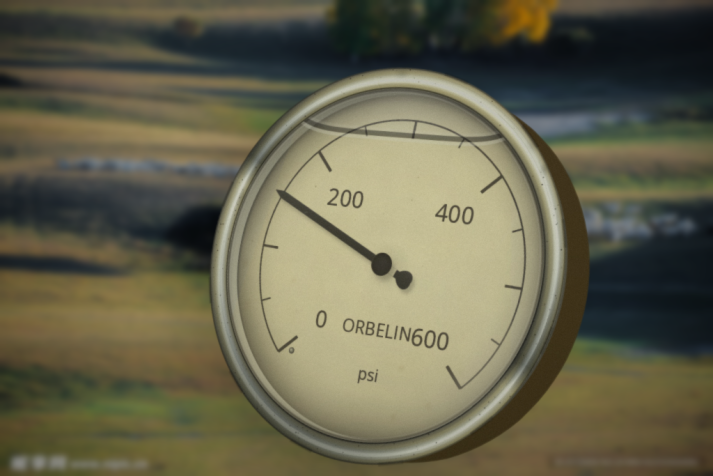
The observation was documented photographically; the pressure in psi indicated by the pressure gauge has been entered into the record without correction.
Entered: 150 psi
